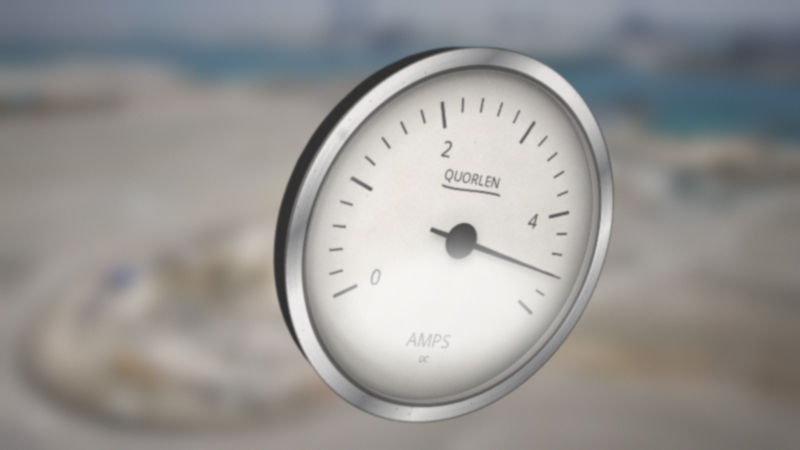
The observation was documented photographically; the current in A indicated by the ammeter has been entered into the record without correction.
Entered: 4.6 A
